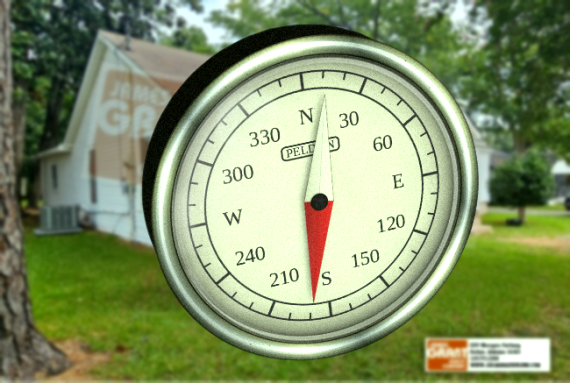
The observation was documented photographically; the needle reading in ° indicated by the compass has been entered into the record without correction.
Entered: 190 °
